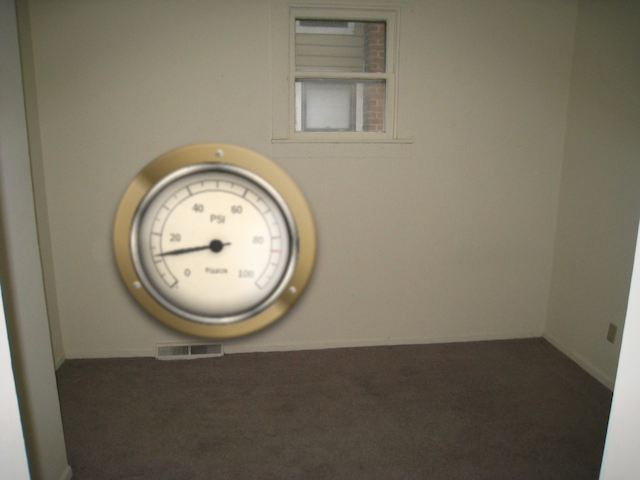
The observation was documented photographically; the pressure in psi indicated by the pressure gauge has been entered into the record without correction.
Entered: 12.5 psi
